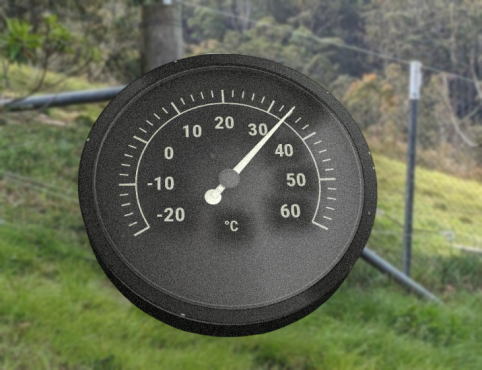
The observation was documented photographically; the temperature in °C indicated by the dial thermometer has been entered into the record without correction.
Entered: 34 °C
